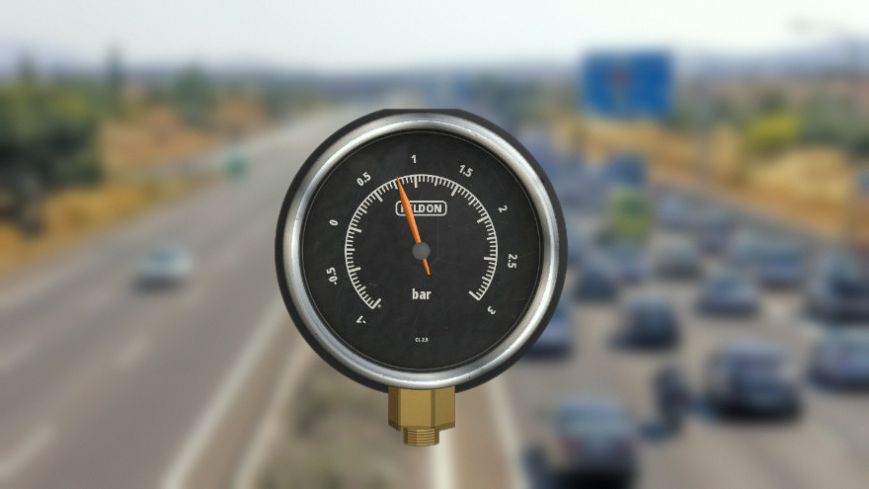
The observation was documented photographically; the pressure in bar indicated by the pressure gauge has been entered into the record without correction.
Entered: 0.8 bar
